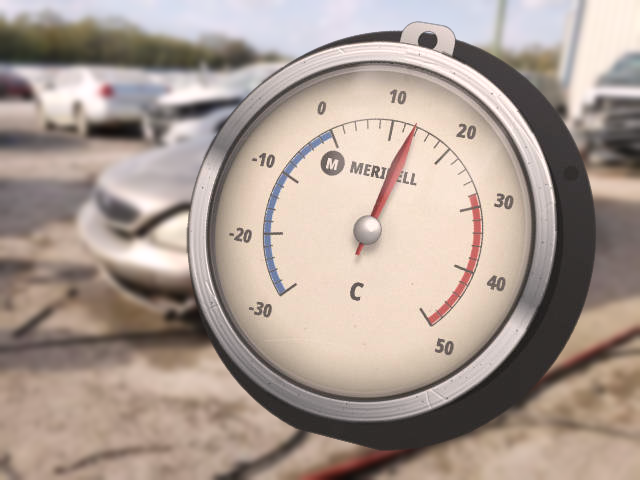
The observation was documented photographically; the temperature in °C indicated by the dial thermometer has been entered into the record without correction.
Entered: 14 °C
